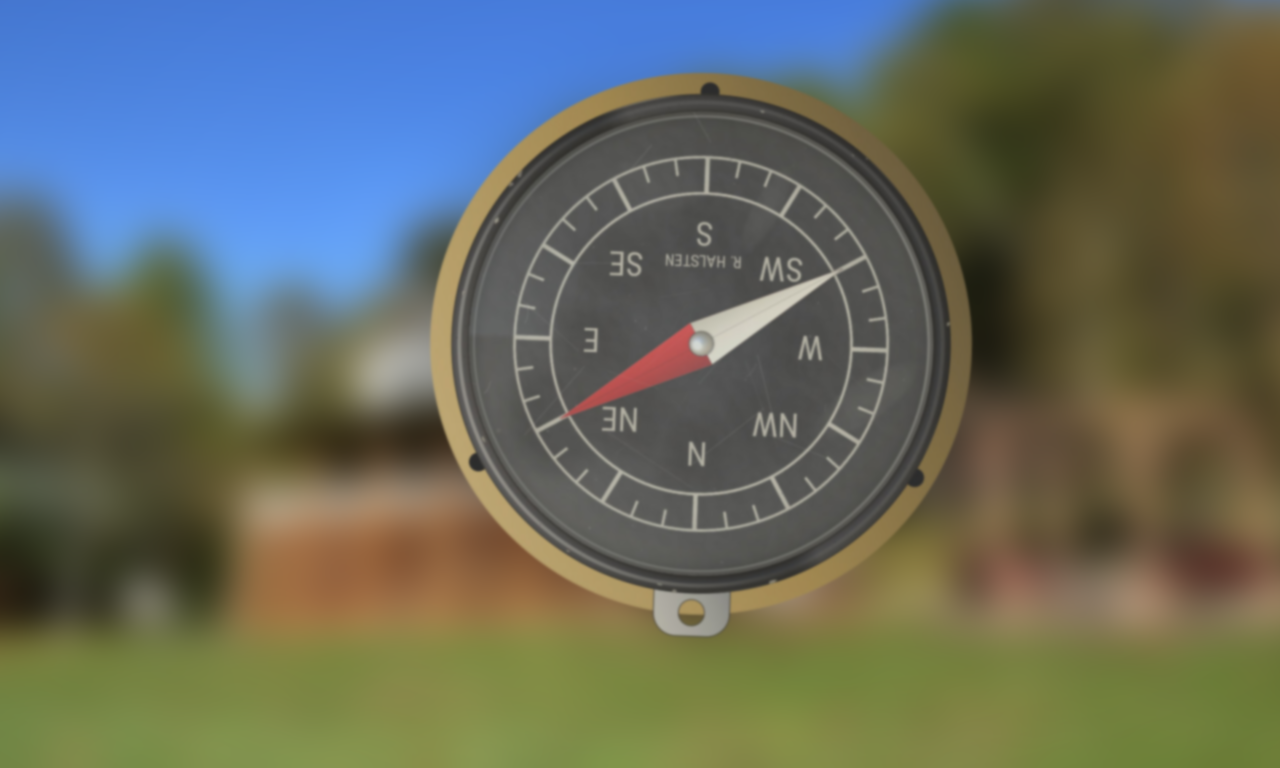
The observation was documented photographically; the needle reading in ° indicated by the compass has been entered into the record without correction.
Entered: 60 °
